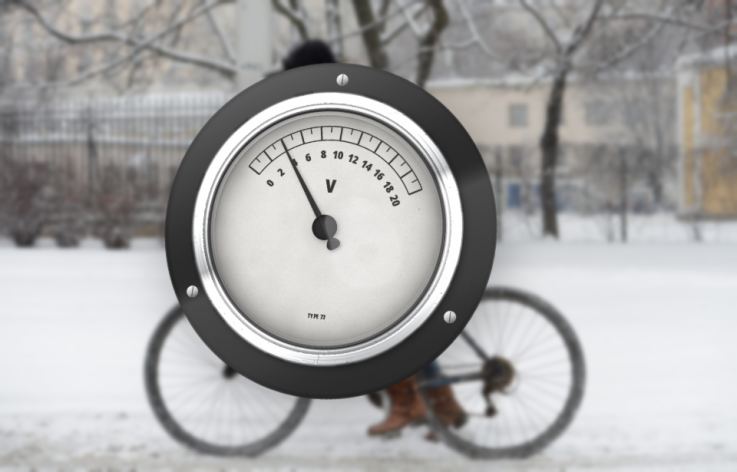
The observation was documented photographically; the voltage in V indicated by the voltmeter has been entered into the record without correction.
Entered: 4 V
